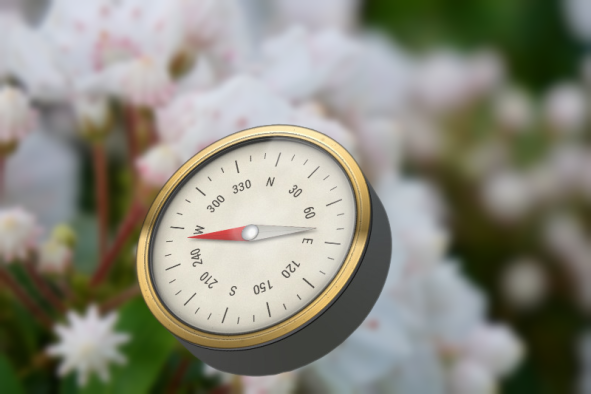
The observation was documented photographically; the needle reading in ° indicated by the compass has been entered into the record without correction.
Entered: 260 °
